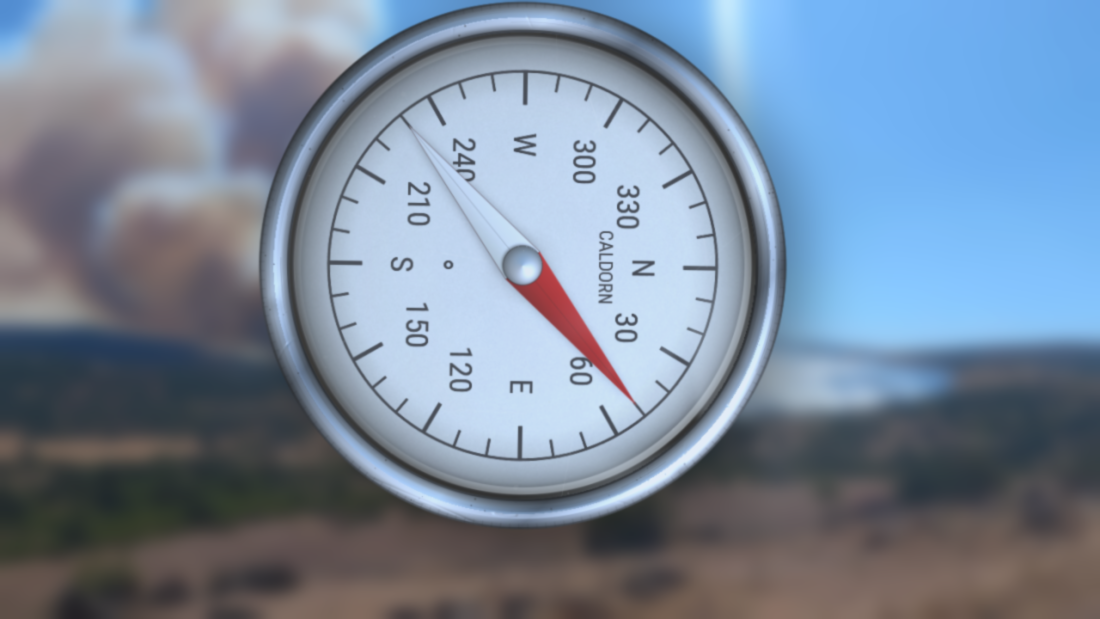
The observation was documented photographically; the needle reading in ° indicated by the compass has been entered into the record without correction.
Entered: 50 °
